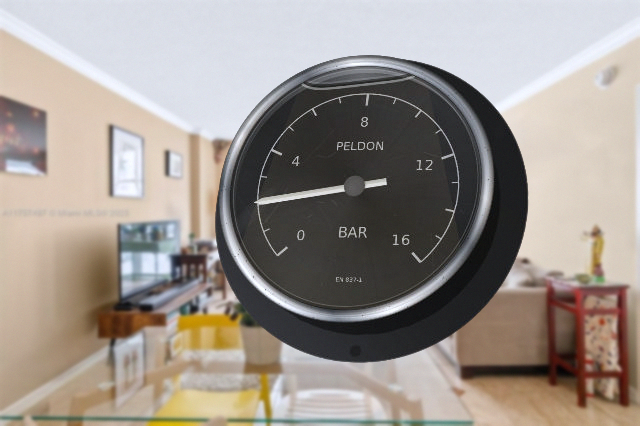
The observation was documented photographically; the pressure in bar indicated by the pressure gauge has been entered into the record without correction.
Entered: 2 bar
